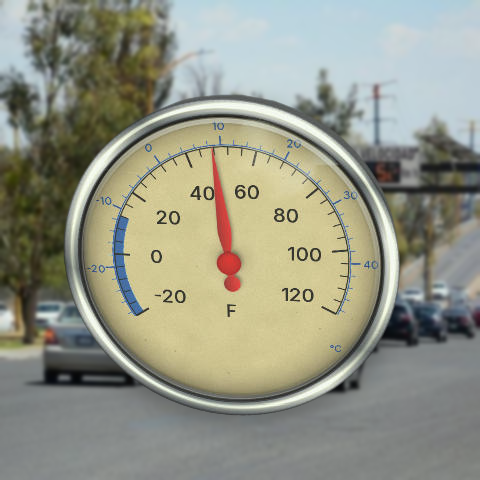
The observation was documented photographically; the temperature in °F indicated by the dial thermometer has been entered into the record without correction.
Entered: 48 °F
